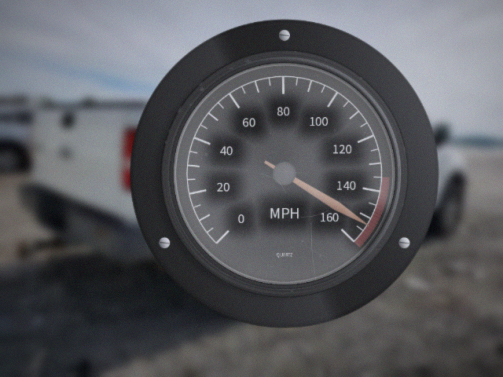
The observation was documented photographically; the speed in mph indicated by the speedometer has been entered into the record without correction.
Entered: 152.5 mph
